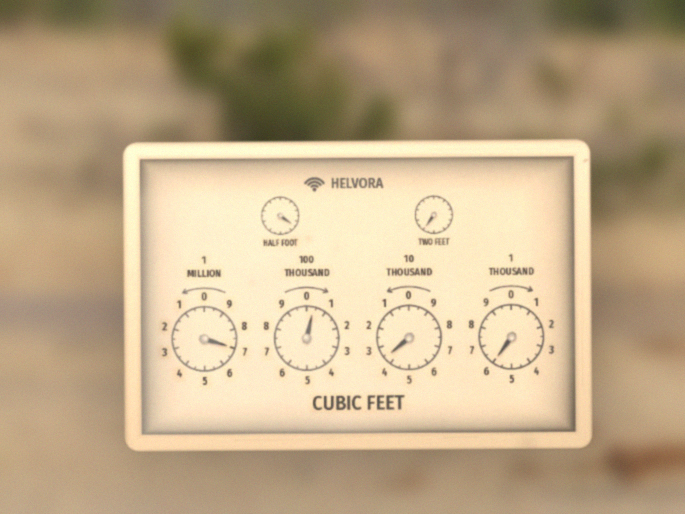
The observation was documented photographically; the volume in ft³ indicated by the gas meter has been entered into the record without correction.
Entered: 703600 ft³
